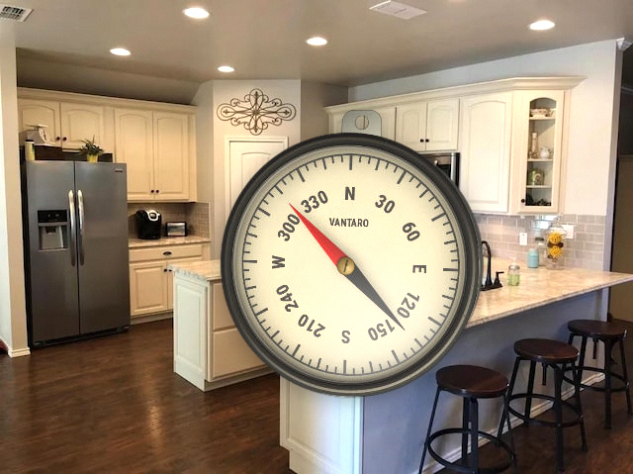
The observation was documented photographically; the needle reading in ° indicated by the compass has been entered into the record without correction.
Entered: 315 °
